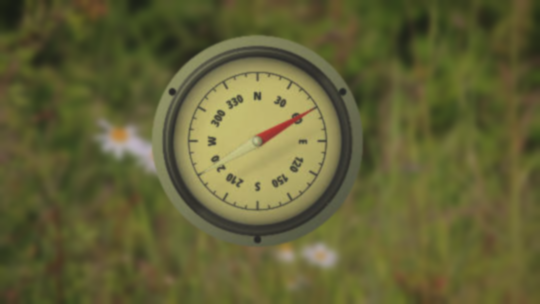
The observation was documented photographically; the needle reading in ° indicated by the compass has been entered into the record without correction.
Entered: 60 °
